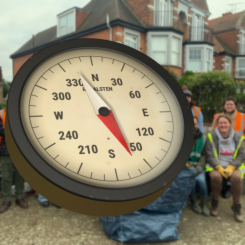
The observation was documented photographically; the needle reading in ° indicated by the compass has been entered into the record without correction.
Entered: 160 °
